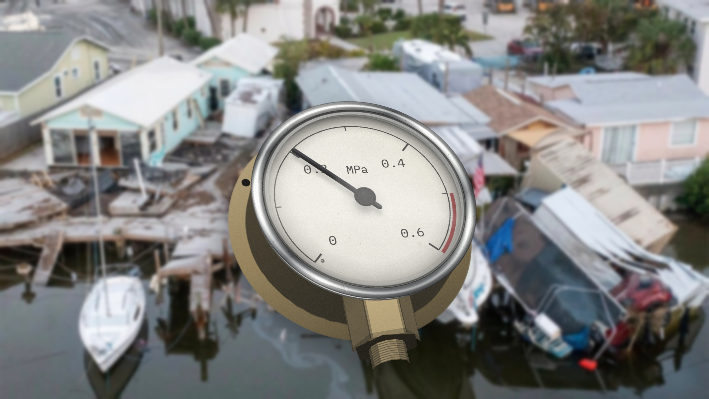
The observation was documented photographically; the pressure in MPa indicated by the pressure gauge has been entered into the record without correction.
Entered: 0.2 MPa
